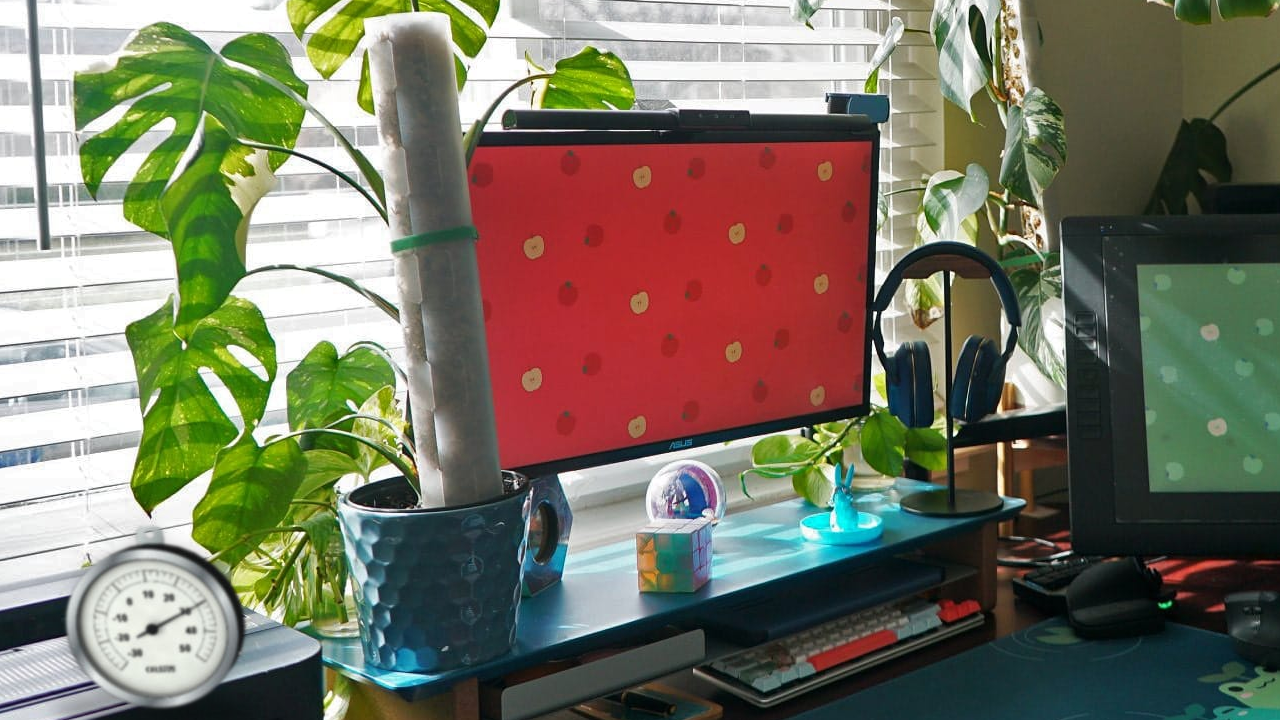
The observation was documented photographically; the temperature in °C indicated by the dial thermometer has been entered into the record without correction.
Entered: 30 °C
